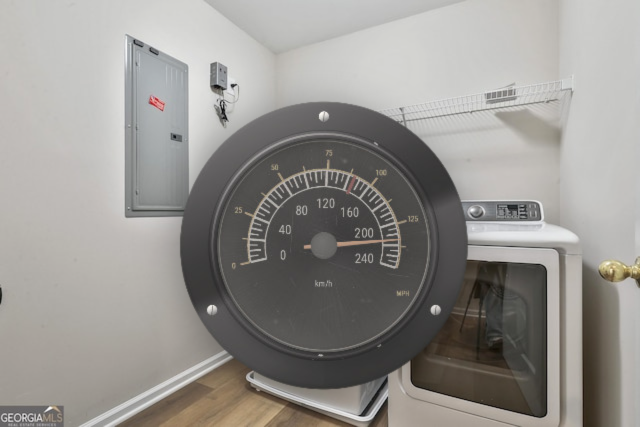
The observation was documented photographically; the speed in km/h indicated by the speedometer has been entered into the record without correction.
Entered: 215 km/h
